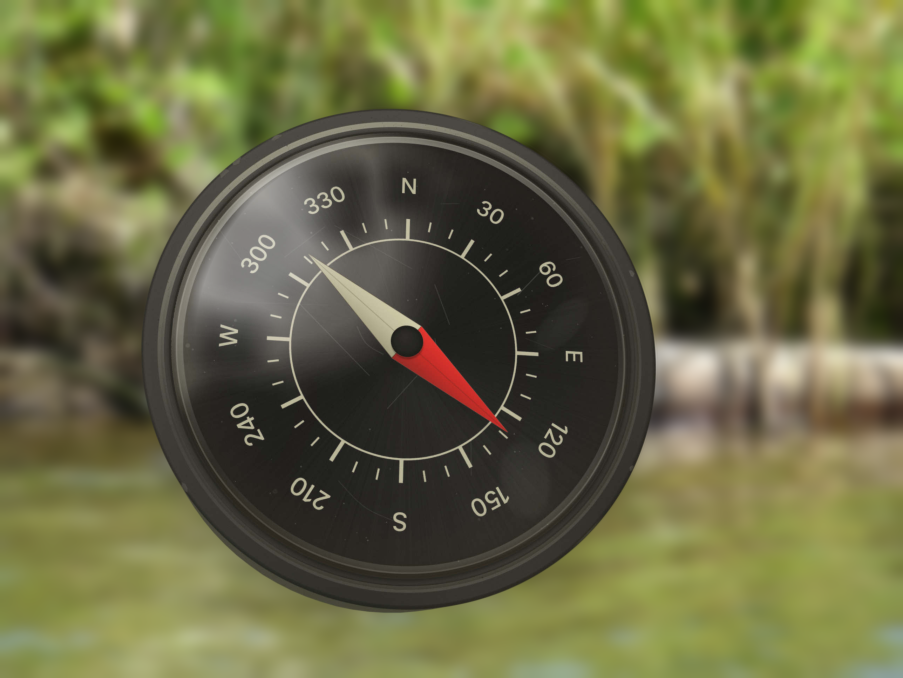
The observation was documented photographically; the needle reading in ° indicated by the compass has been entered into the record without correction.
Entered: 130 °
